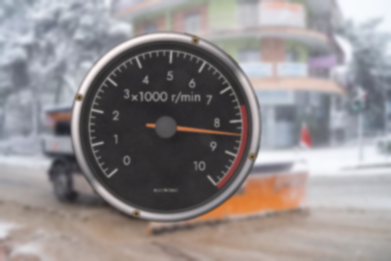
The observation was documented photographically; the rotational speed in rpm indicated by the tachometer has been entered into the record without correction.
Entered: 8400 rpm
